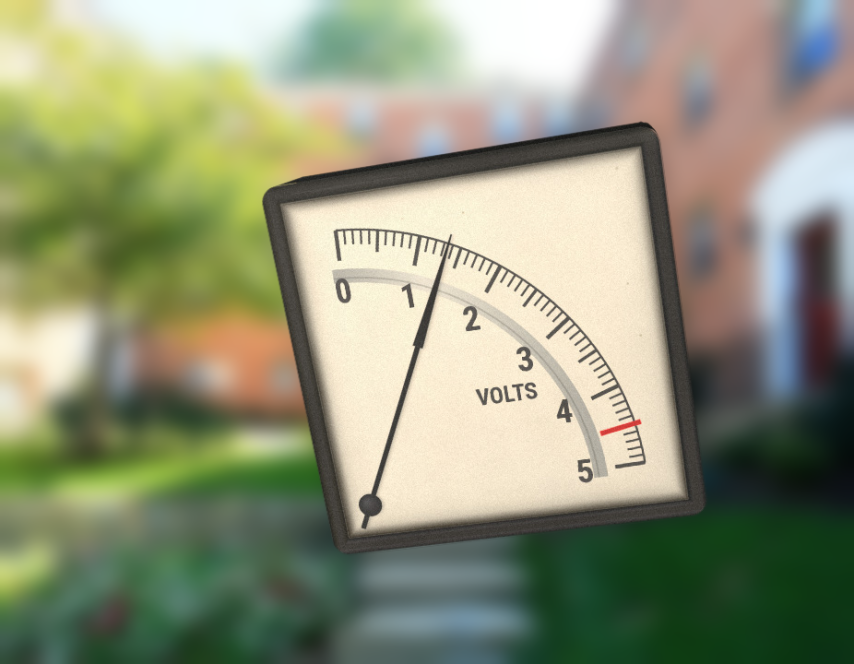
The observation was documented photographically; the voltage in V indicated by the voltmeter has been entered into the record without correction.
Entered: 1.35 V
